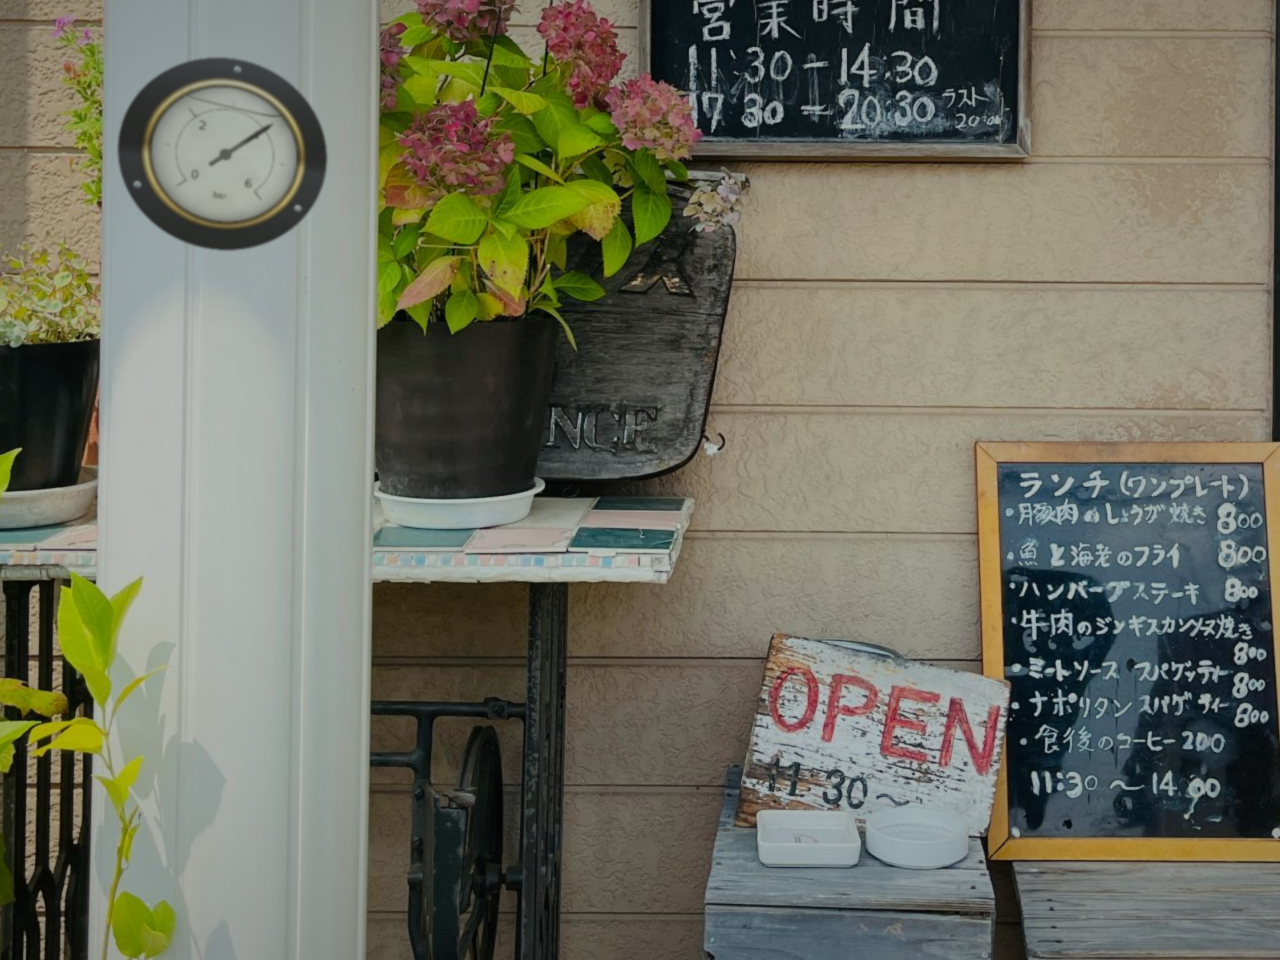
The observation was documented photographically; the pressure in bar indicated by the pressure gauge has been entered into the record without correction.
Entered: 4 bar
